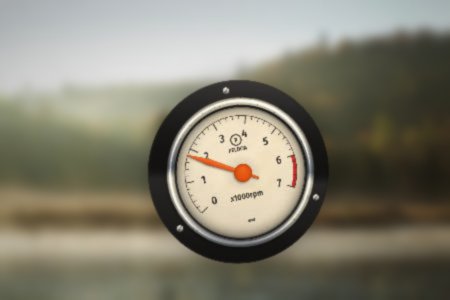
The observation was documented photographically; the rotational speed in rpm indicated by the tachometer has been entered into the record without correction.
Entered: 1800 rpm
